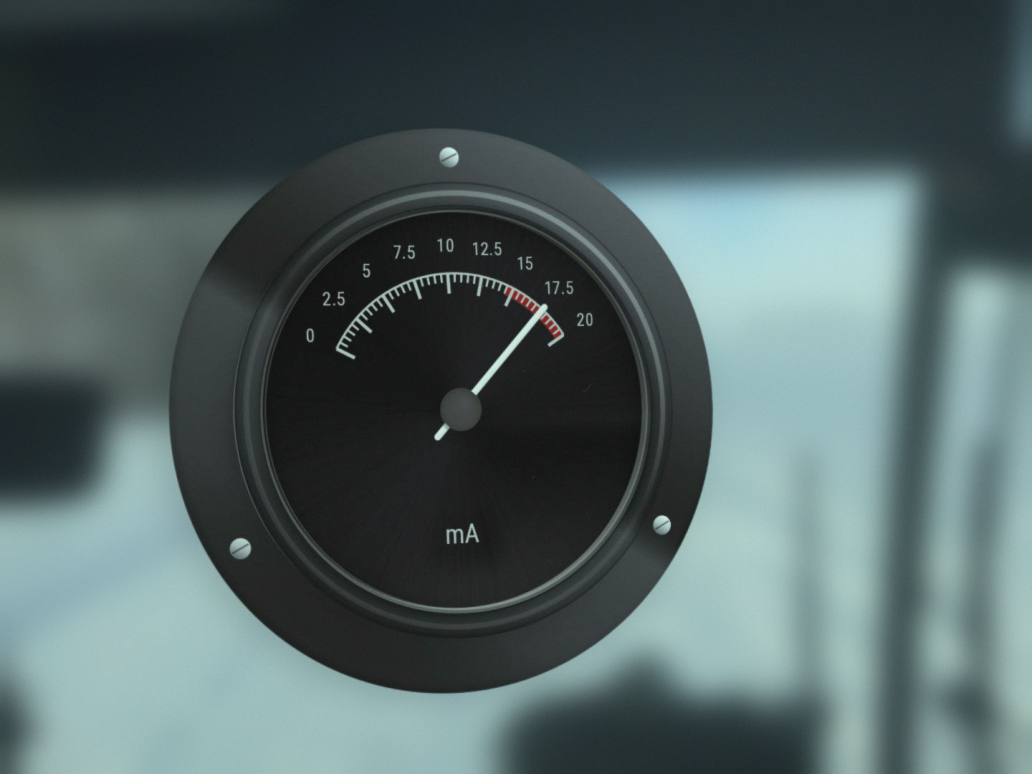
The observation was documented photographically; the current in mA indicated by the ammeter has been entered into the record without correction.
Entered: 17.5 mA
